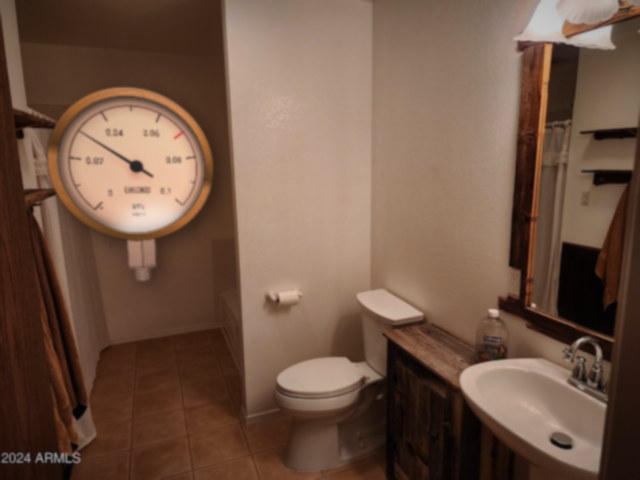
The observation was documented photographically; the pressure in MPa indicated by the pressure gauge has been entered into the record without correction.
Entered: 0.03 MPa
